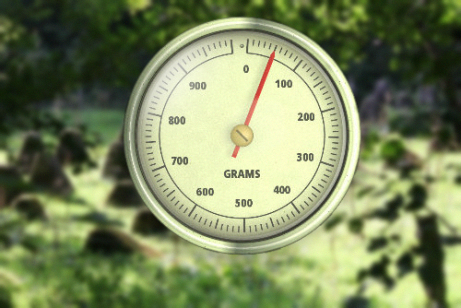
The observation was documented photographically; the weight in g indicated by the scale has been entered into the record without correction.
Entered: 50 g
